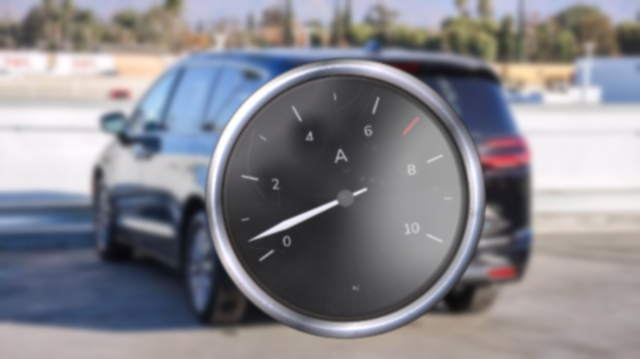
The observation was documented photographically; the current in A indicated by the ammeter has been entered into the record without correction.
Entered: 0.5 A
